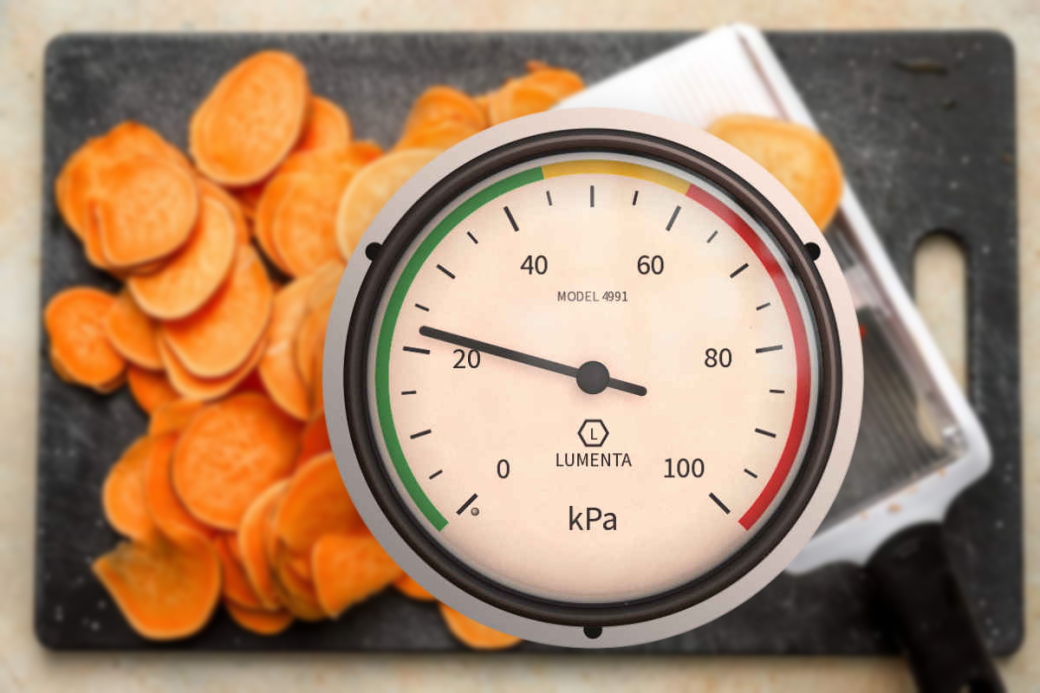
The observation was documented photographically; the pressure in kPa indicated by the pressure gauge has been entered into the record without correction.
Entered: 22.5 kPa
